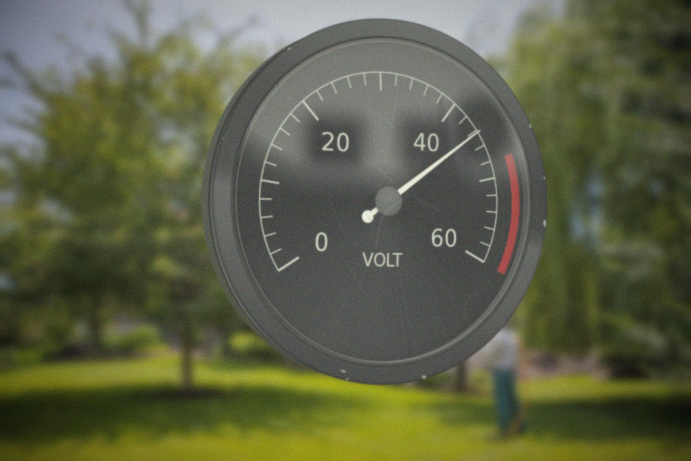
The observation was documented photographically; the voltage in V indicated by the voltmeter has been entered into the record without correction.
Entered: 44 V
